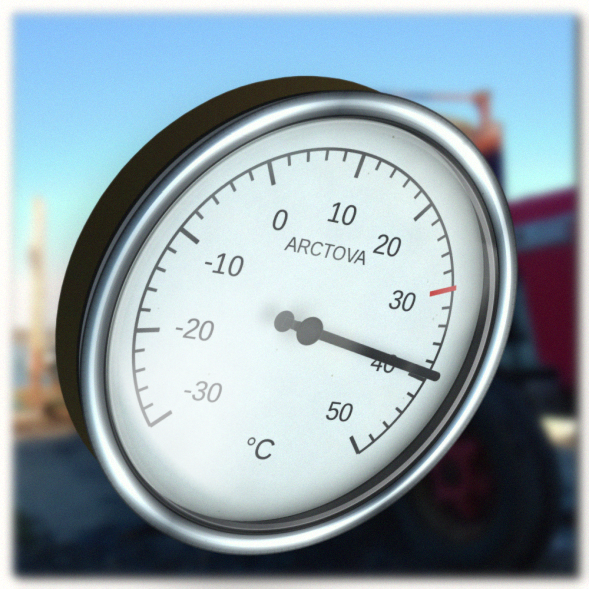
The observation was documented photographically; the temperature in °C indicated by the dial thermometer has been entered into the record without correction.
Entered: 39 °C
